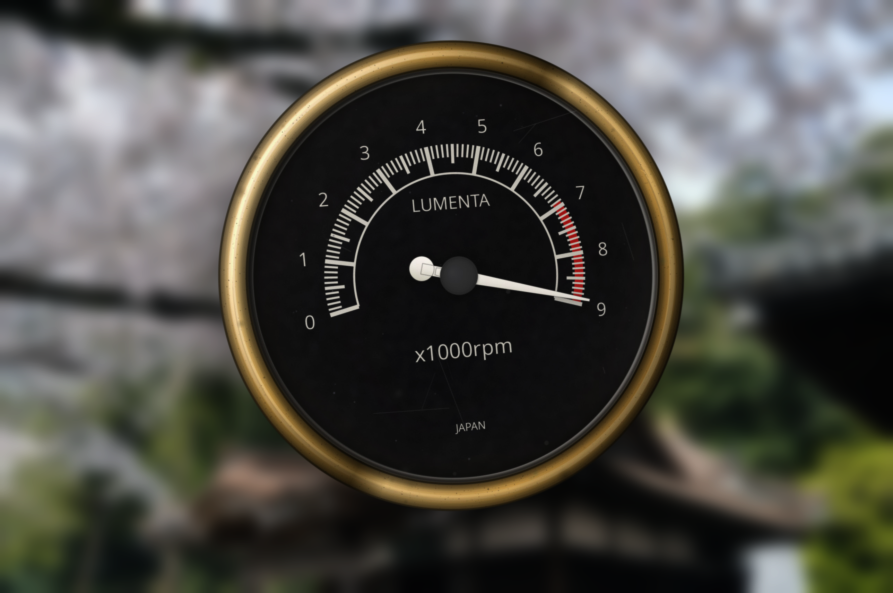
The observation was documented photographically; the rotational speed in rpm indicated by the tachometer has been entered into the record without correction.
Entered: 8900 rpm
